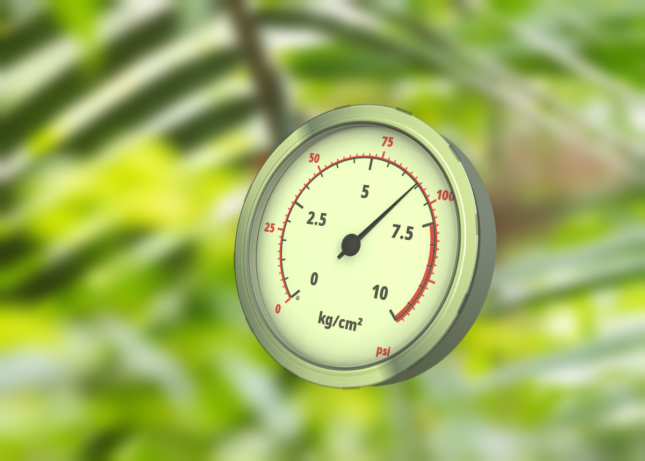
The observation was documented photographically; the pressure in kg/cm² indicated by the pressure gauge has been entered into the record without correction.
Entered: 6.5 kg/cm²
